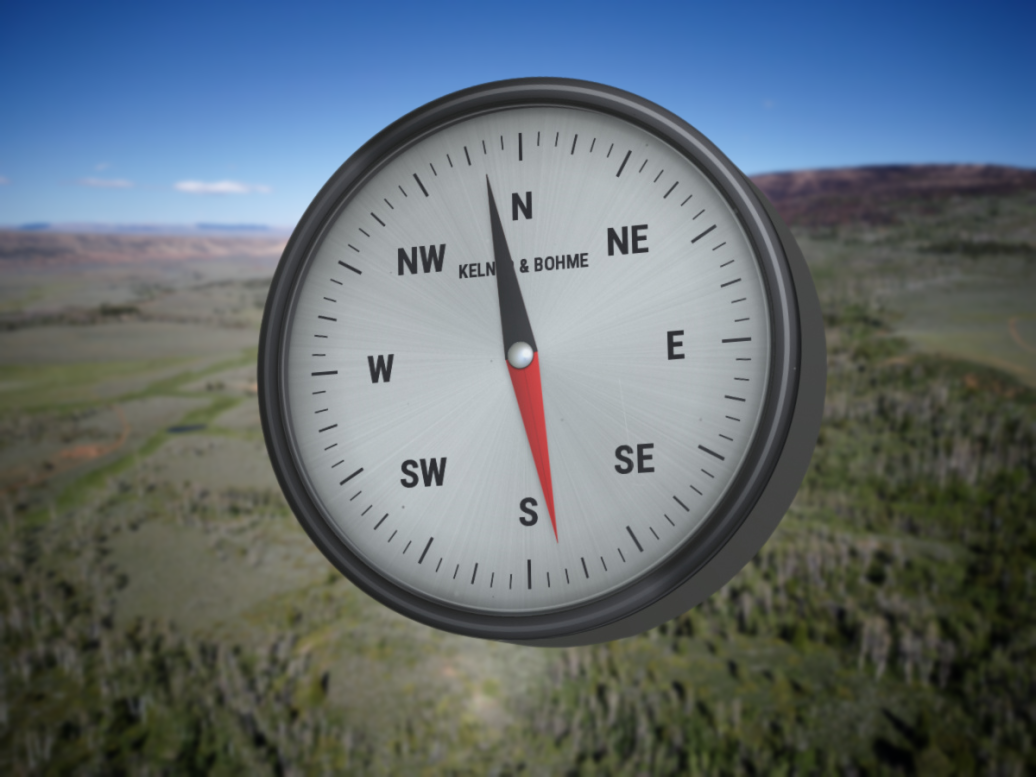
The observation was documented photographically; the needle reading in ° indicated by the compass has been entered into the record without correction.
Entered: 170 °
